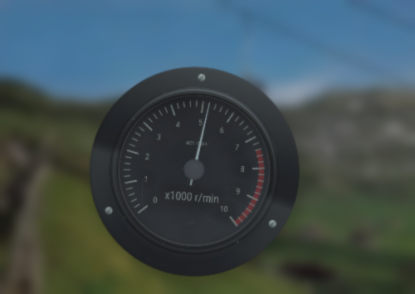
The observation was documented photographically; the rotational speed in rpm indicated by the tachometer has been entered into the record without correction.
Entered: 5200 rpm
